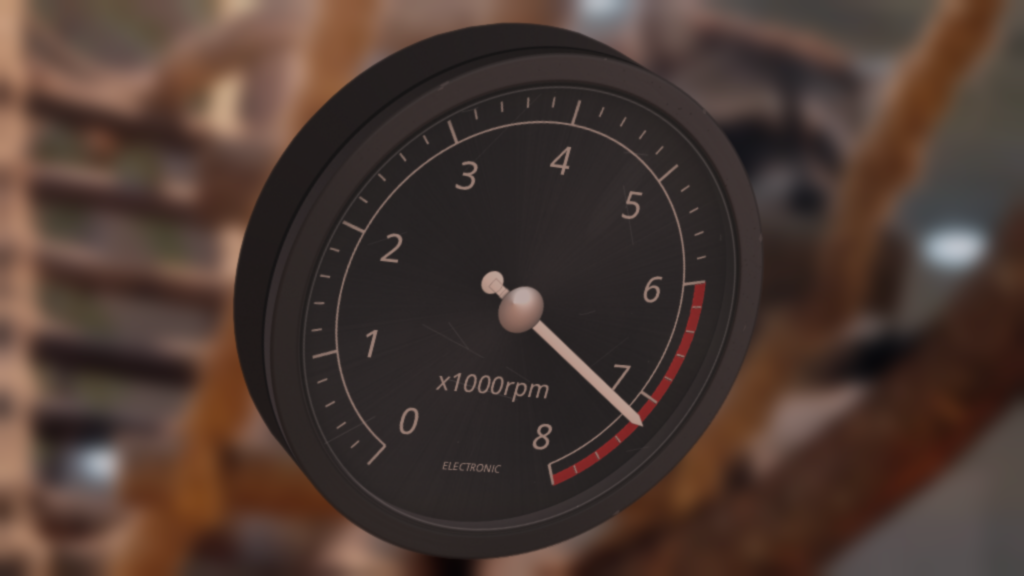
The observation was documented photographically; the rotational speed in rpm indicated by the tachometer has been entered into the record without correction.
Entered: 7200 rpm
